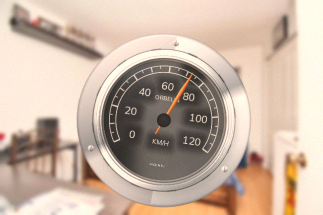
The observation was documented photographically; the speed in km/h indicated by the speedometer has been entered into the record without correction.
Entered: 72.5 km/h
